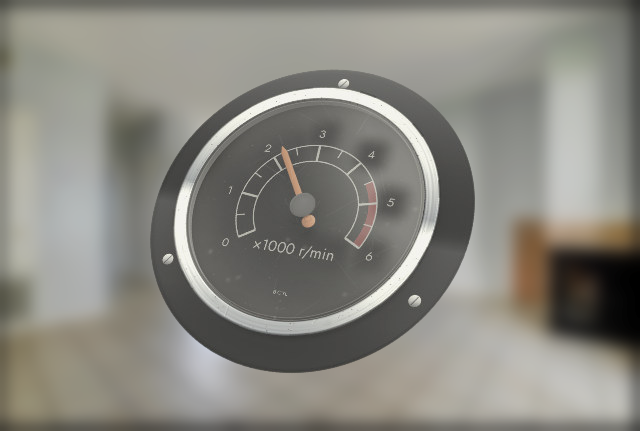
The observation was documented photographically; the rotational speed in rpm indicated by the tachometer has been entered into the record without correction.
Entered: 2250 rpm
